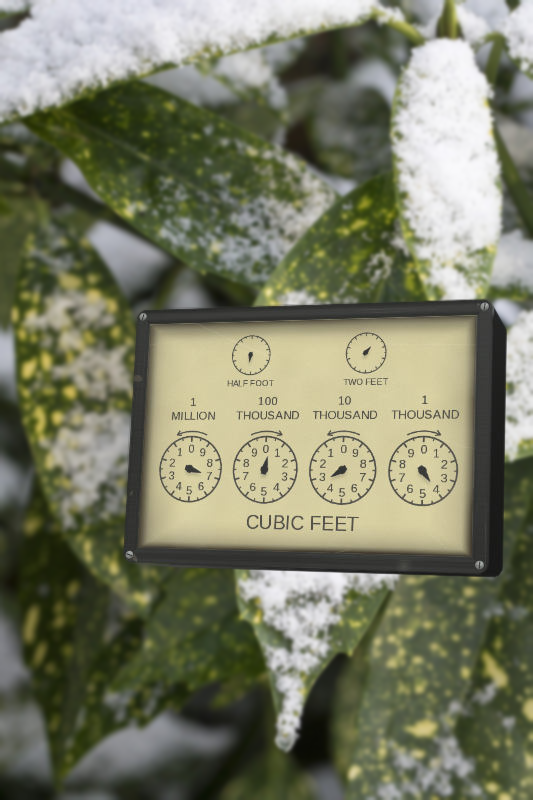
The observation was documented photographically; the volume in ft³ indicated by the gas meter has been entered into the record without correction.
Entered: 703400 ft³
